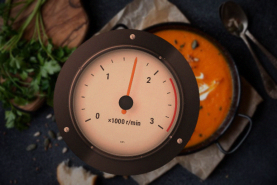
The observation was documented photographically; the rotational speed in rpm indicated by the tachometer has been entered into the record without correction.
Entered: 1600 rpm
